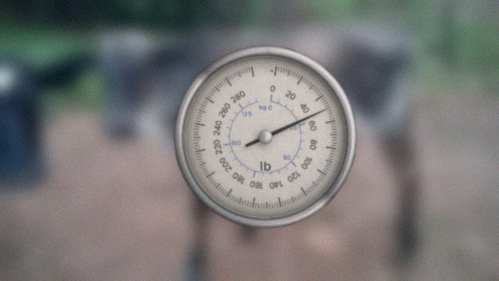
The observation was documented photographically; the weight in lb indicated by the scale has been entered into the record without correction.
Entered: 50 lb
